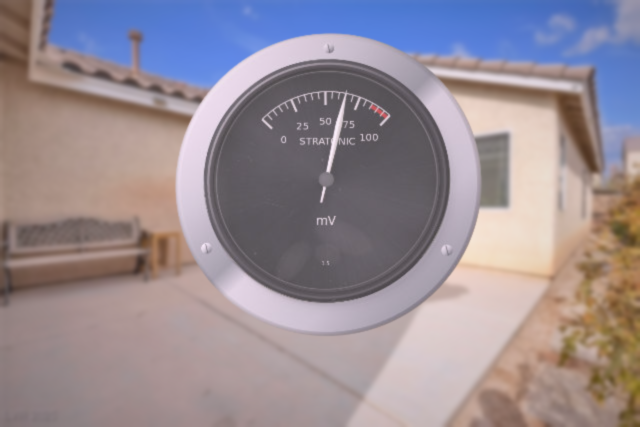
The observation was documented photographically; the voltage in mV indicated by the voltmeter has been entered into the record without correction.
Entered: 65 mV
